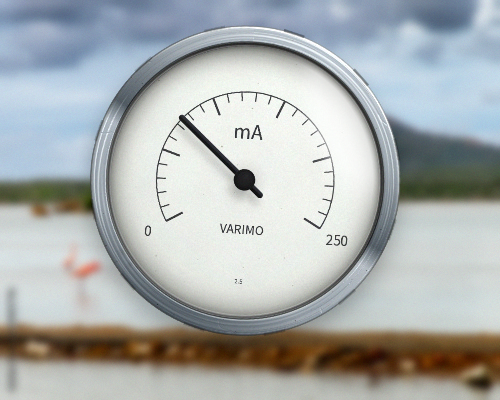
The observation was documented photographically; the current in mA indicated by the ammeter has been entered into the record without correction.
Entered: 75 mA
